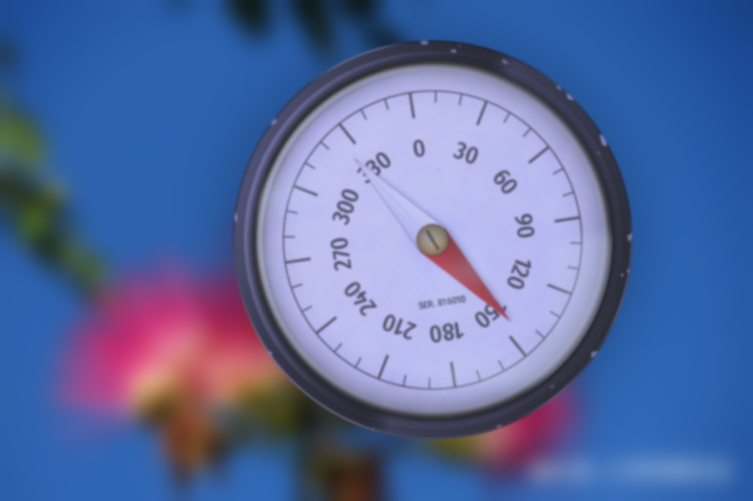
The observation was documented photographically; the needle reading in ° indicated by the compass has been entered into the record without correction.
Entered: 145 °
